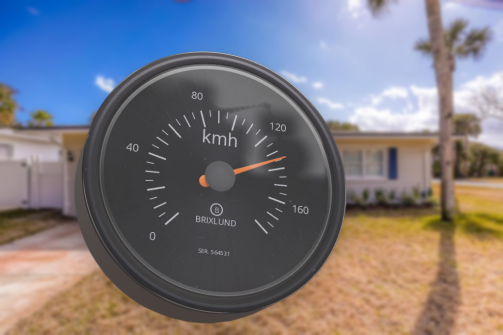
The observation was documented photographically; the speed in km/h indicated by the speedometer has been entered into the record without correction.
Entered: 135 km/h
